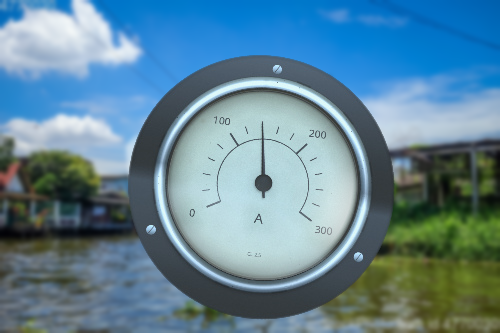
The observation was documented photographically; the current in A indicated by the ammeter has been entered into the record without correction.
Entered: 140 A
